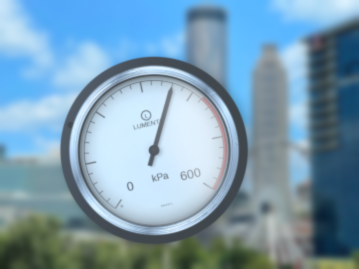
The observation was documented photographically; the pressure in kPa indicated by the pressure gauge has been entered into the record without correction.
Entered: 360 kPa
